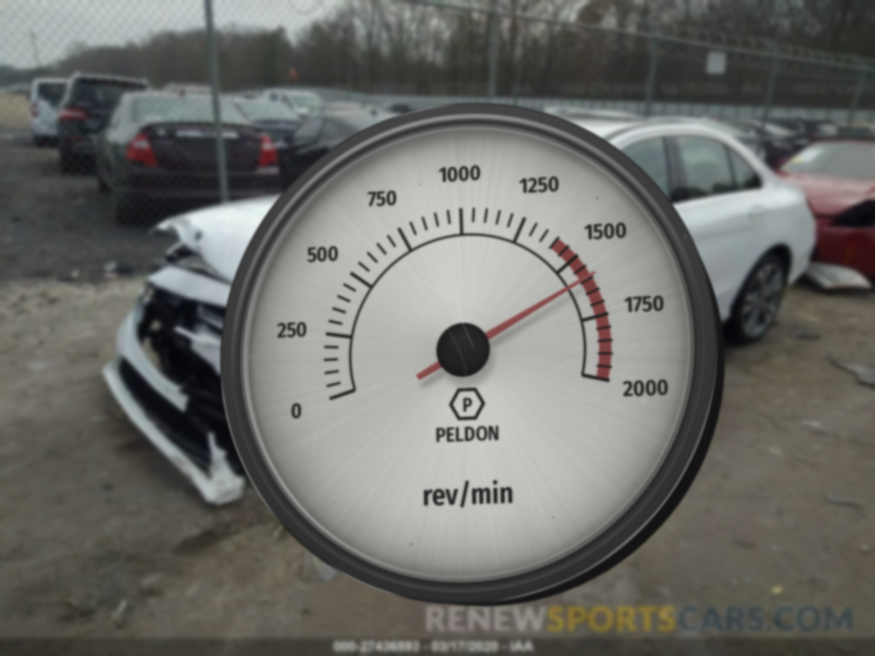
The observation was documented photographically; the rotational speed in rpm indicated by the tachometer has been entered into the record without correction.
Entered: 1600 rpm
